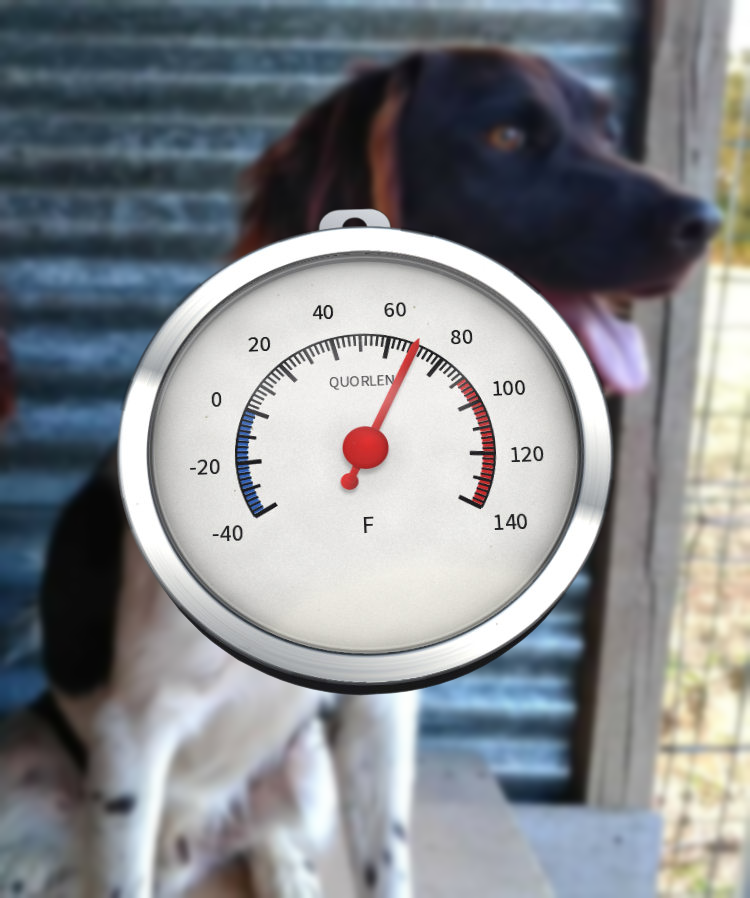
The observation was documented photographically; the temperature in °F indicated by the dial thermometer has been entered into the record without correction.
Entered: 70 °F
